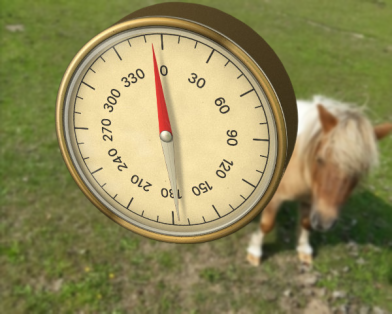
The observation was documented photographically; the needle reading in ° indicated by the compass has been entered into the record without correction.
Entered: 355 °
